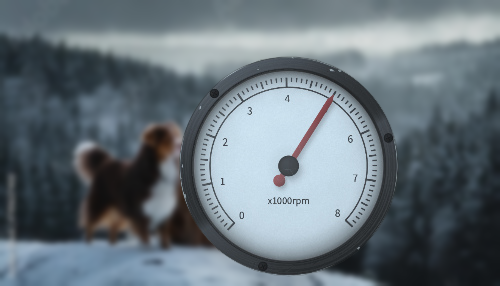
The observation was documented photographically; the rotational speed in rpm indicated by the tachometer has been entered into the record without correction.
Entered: 5000 rpm
